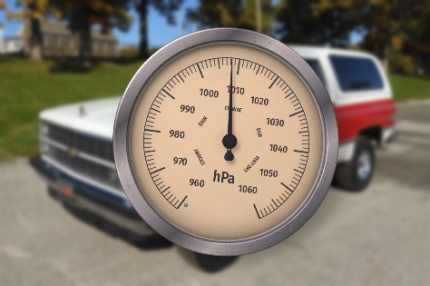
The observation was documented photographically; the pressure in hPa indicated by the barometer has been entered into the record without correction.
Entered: 1008 hPa
